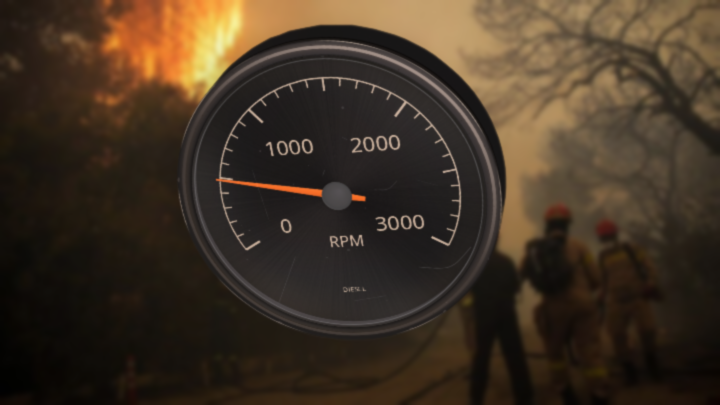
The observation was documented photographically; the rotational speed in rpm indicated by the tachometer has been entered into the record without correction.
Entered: 500 rpm
